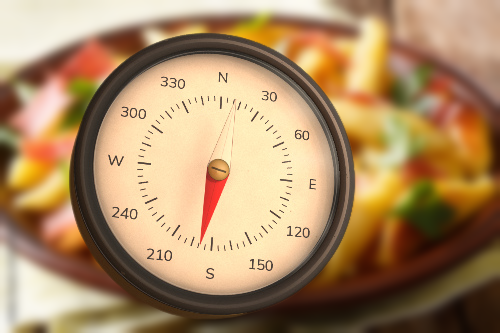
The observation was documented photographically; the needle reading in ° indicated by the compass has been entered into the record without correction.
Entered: 190 °
